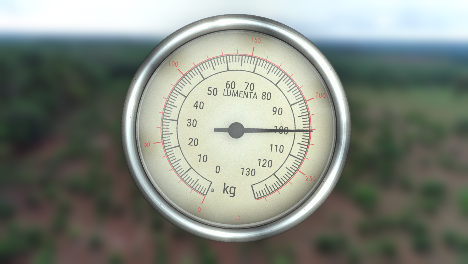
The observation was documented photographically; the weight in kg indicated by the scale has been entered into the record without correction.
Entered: 100 kg
